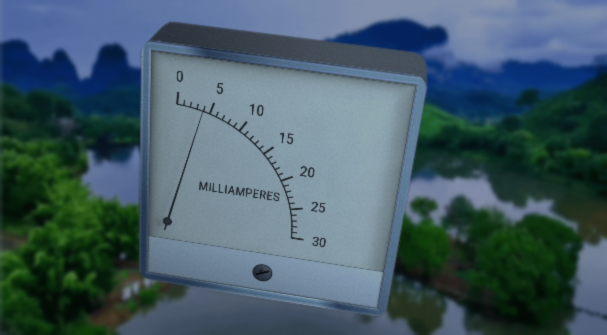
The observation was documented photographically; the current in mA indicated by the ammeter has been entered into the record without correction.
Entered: 4 mA
